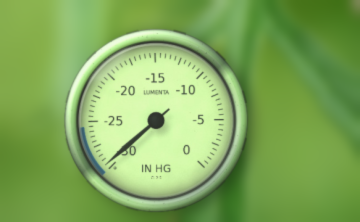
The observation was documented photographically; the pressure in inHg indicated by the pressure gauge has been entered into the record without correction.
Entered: -29.5 inHg
